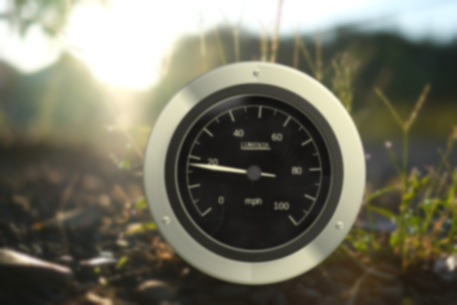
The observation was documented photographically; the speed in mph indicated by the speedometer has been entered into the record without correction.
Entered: 17.5 mph
